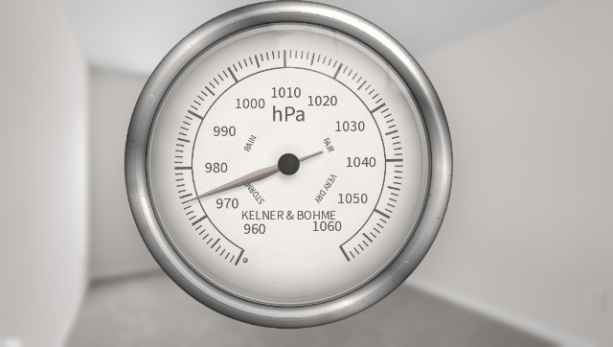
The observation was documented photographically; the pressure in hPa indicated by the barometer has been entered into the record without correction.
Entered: 974 hPa
